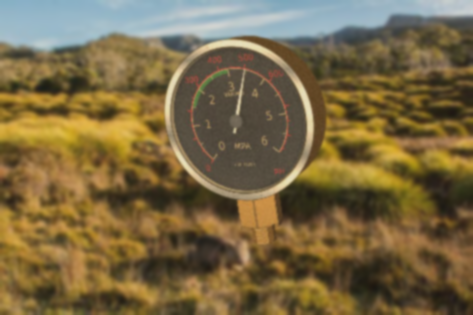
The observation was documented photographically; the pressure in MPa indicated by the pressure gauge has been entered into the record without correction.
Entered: 3.5 MPa
